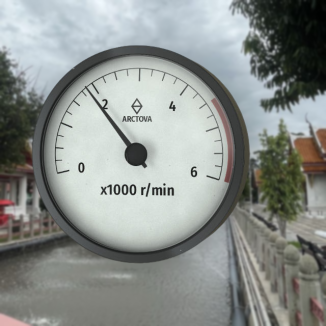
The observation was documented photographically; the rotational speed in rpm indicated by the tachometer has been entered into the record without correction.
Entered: 1875 rpm
